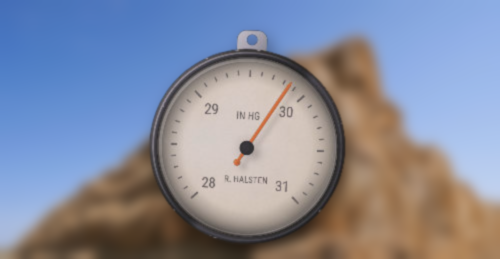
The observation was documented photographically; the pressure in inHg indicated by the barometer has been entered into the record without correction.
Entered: 29.85 inHg
